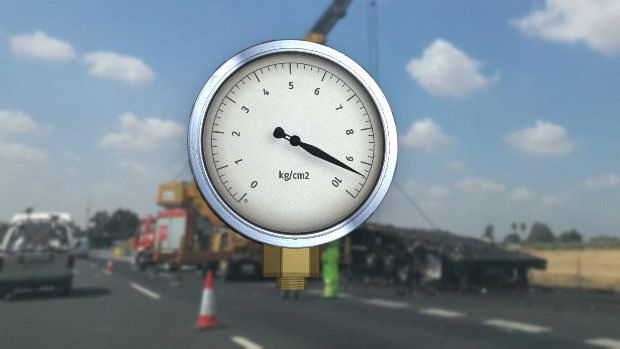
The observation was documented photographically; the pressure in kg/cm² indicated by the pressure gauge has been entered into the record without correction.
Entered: 9.4 kg/cm²
